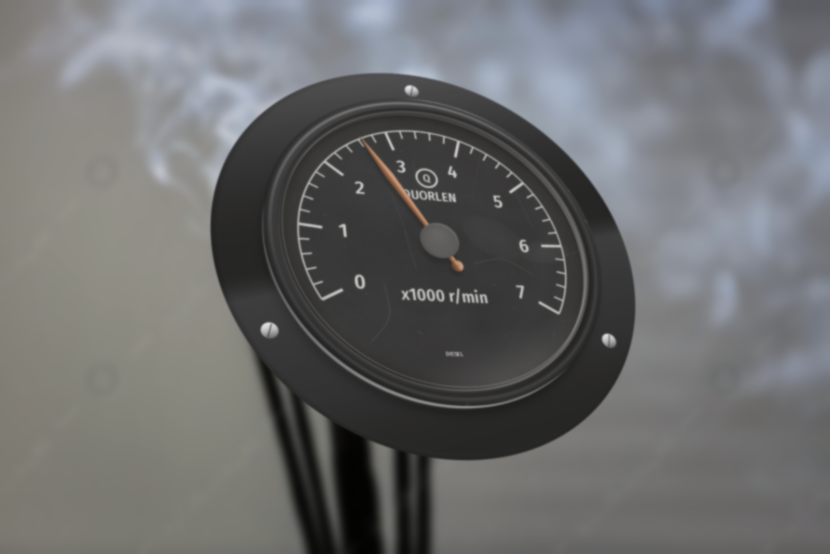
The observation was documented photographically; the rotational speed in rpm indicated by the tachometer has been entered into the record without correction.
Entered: 2600 rpm
